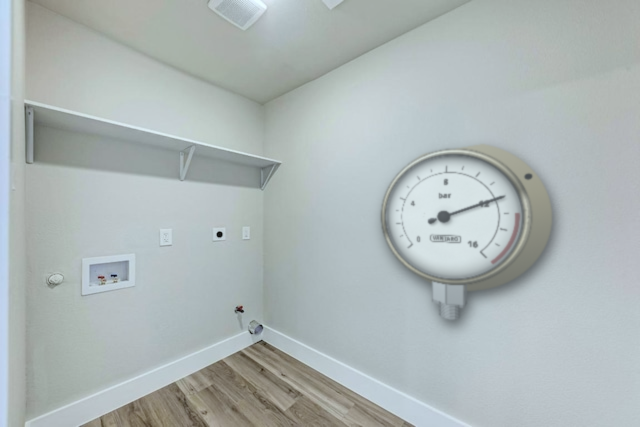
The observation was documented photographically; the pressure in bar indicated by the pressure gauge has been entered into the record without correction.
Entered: 12 bar
